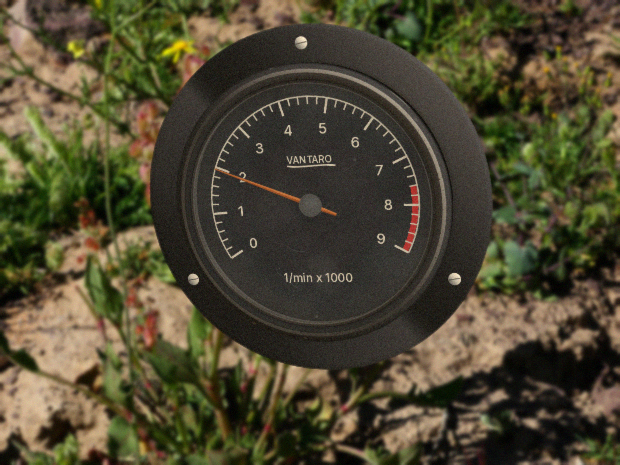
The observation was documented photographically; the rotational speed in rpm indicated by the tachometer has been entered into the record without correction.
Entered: 2000 rpm
